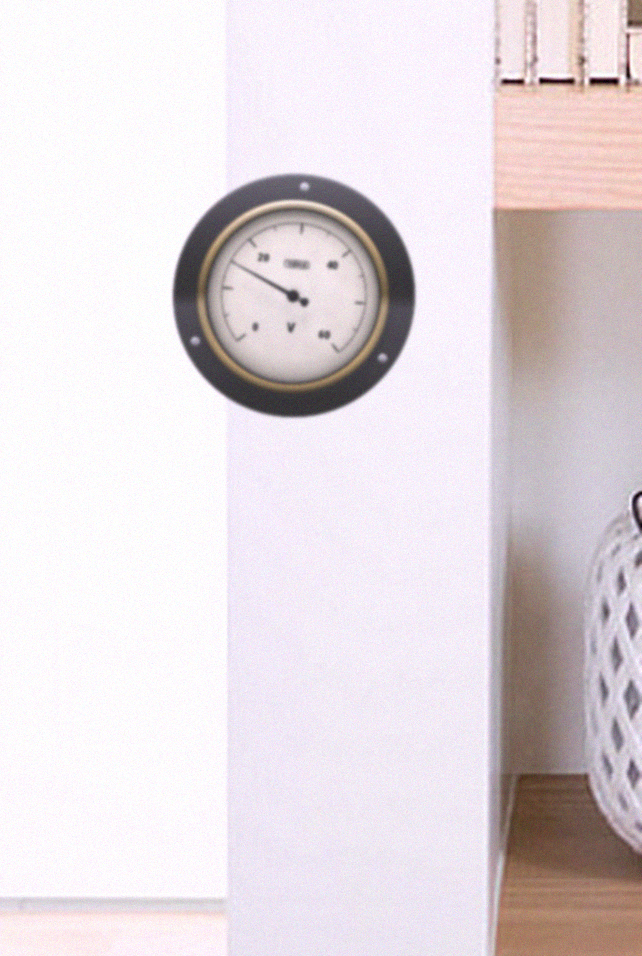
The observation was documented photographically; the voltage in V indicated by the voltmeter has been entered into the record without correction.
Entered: 15 V
